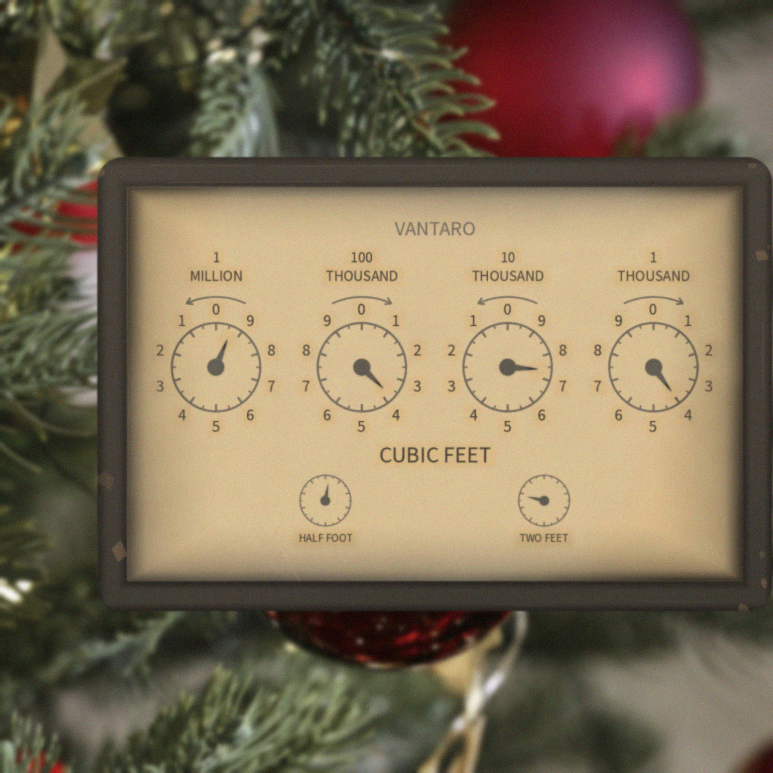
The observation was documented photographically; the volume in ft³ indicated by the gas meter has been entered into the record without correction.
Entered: 937400 ft³
